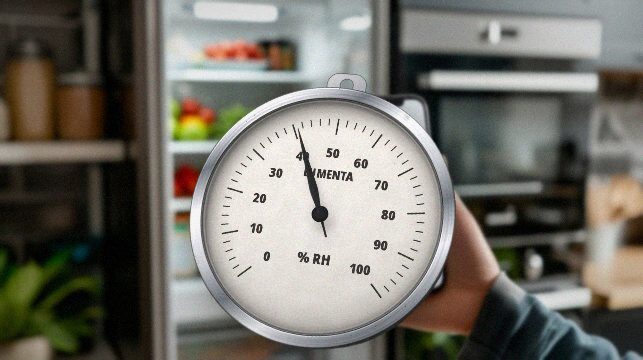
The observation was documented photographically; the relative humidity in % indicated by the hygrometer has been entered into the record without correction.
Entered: 41 %
